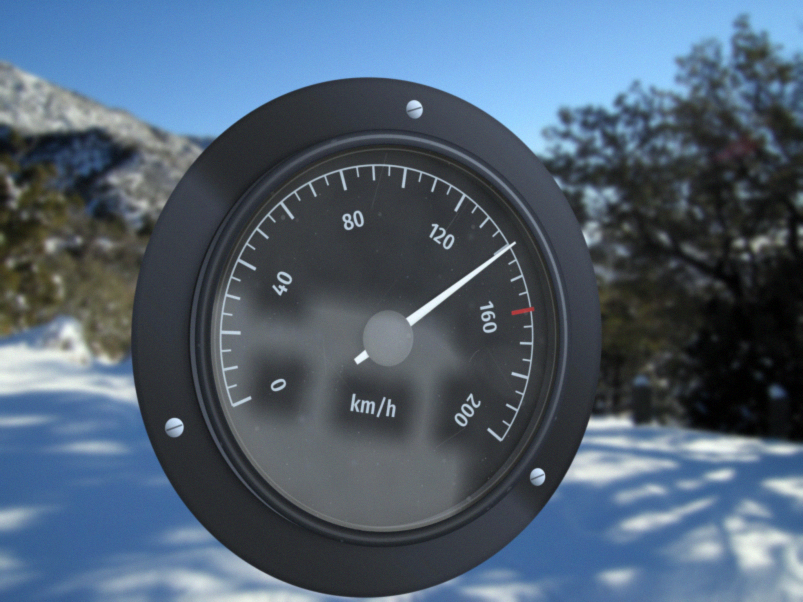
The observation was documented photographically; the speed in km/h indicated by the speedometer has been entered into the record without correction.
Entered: 140 km/h
